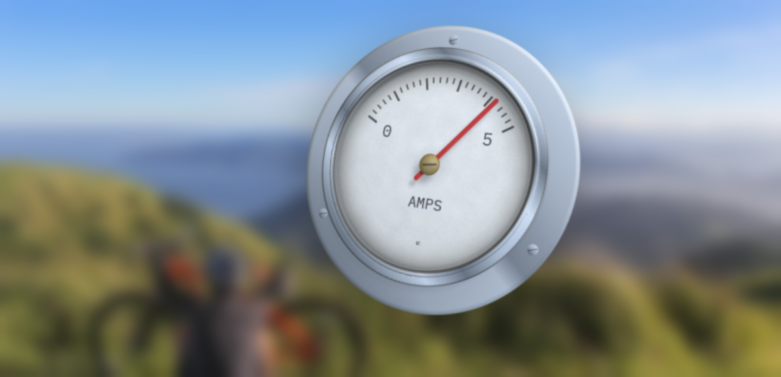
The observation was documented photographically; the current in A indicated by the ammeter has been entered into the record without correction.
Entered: 4.2 A
